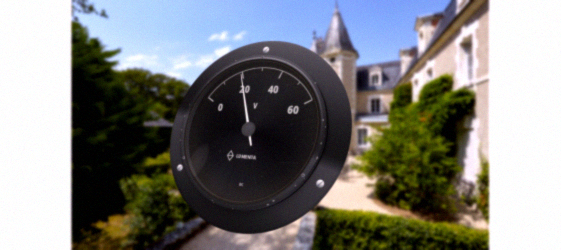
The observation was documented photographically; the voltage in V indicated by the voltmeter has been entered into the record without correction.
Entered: 20 V
